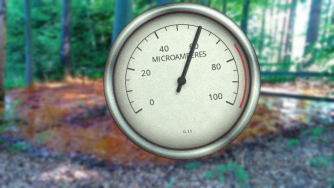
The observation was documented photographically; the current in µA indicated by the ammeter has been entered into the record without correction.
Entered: 60 µA
